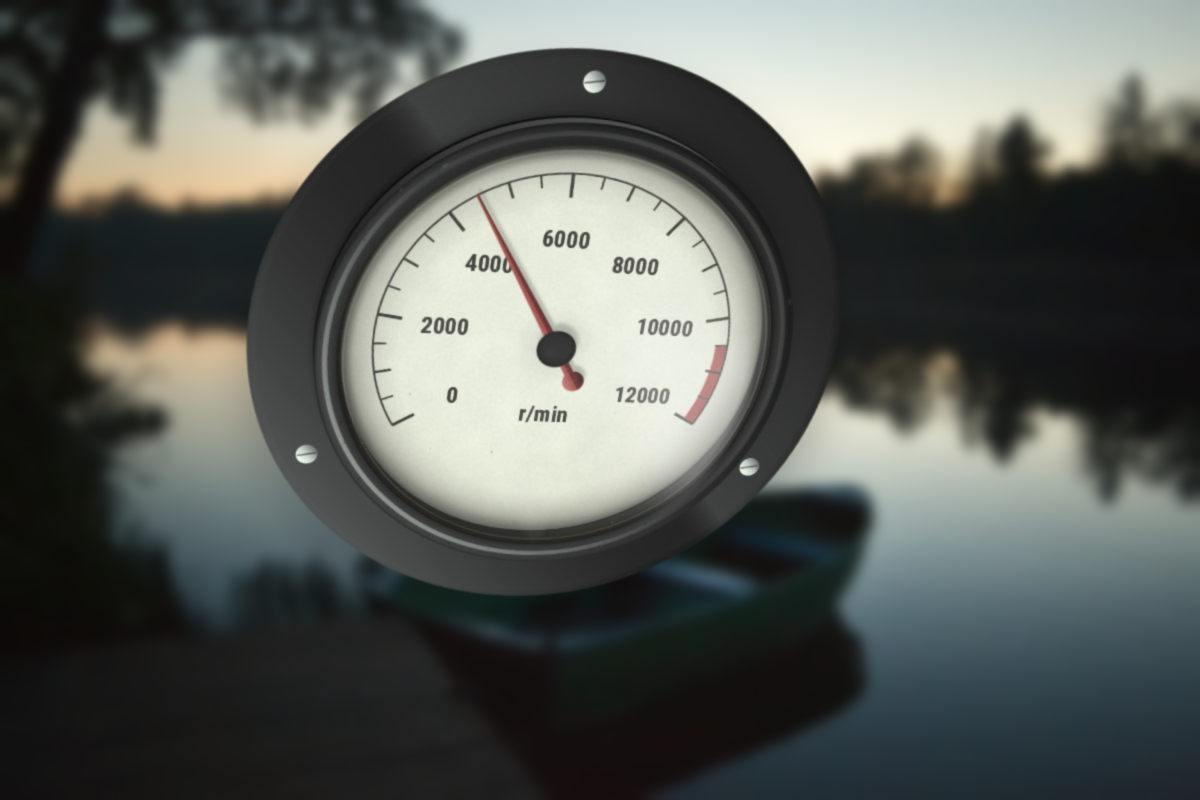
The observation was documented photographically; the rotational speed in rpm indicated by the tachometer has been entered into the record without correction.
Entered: 4500 rpm
